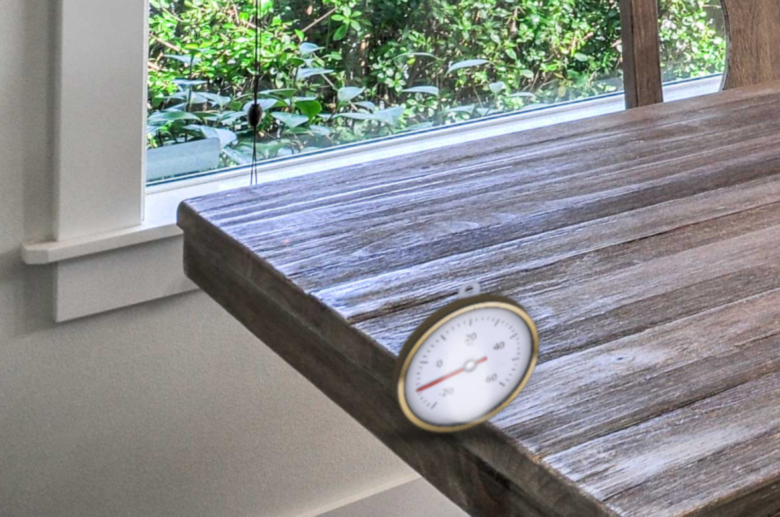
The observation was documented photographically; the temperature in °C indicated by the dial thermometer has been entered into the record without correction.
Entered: -10 °C
